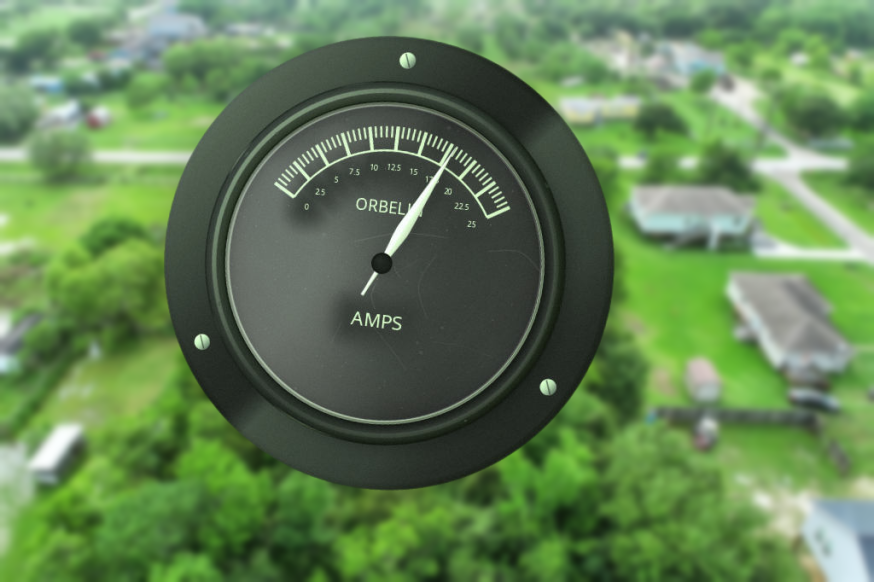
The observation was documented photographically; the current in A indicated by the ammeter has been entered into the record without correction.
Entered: 18 A
